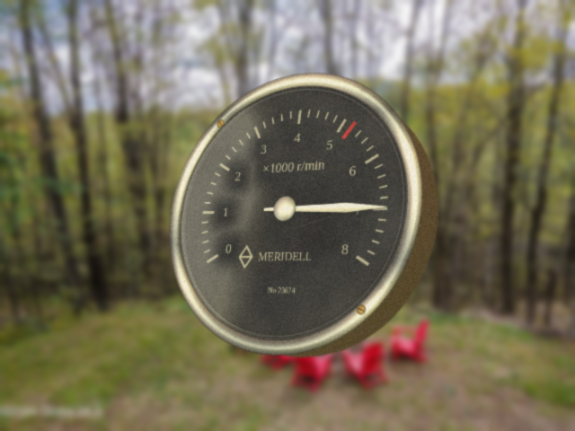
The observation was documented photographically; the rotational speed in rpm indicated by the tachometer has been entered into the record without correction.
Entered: 7000 rpm
